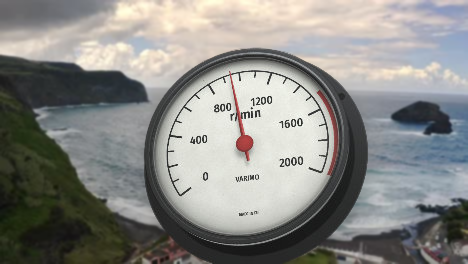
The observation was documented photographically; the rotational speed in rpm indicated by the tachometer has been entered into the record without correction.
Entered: 950 rpm
